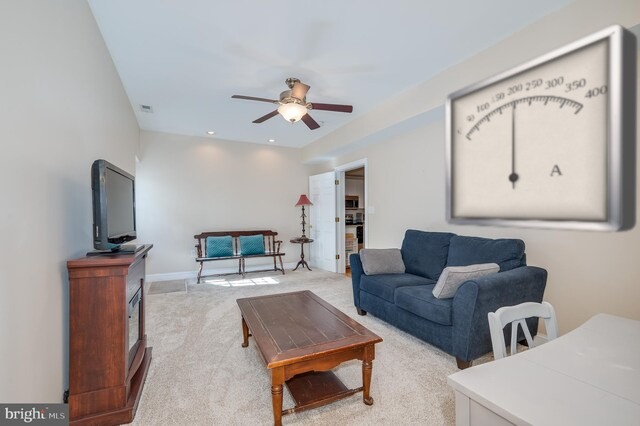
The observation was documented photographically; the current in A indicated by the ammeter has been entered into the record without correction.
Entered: 200 A
